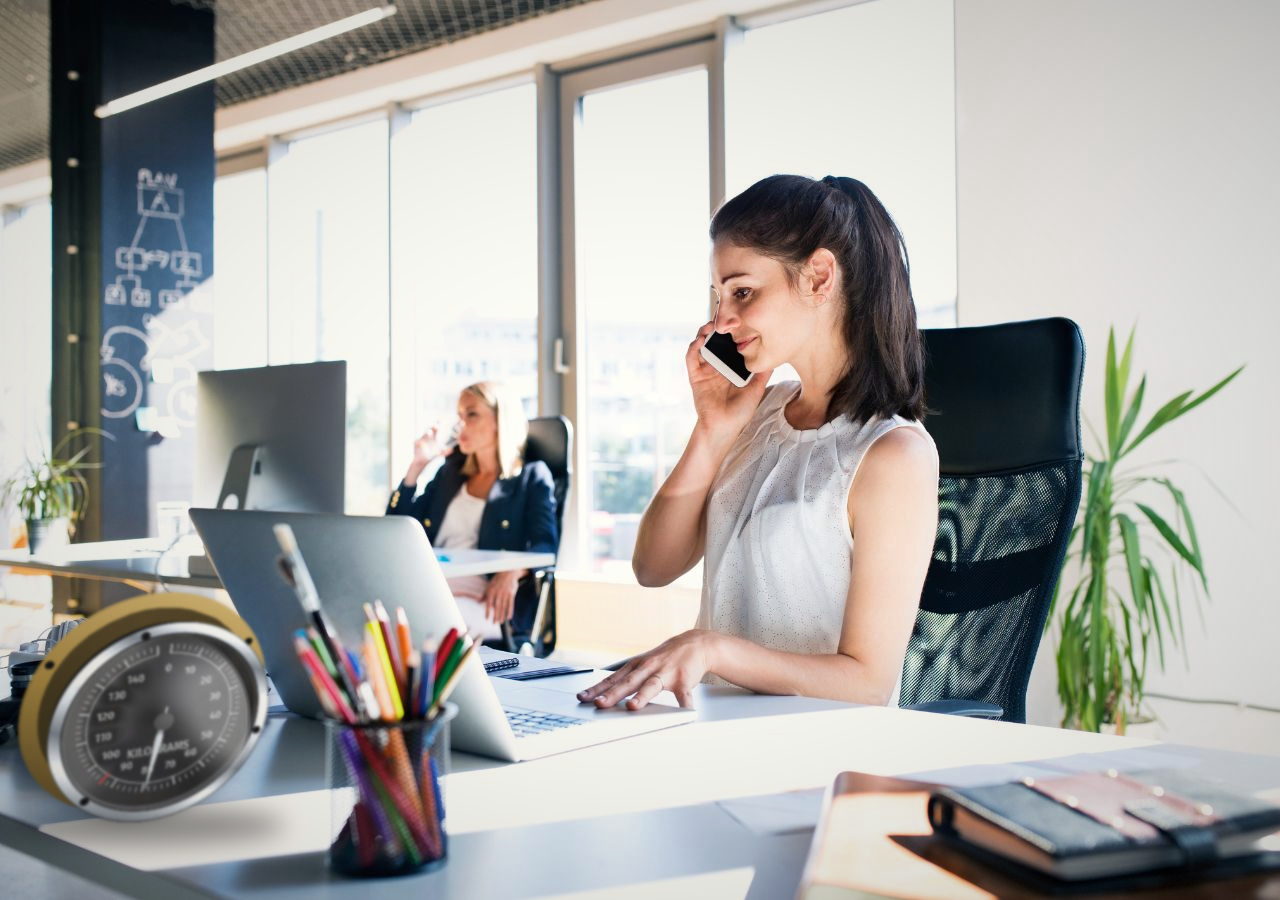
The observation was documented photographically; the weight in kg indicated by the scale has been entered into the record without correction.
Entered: 80 kg
